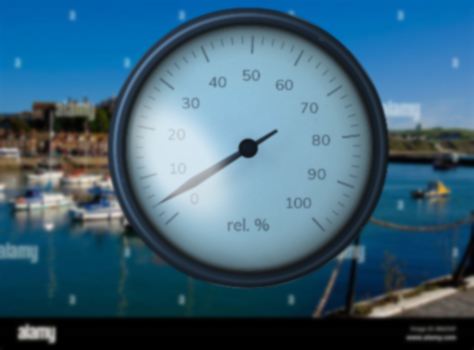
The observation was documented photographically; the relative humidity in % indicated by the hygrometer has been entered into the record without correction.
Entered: 4 %
